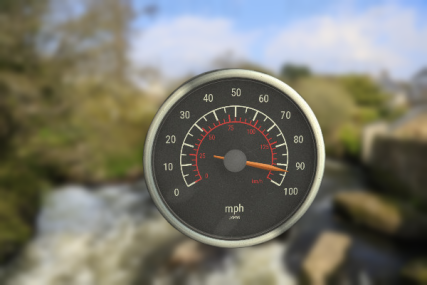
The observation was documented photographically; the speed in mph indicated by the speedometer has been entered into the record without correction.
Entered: 92.5 mph
